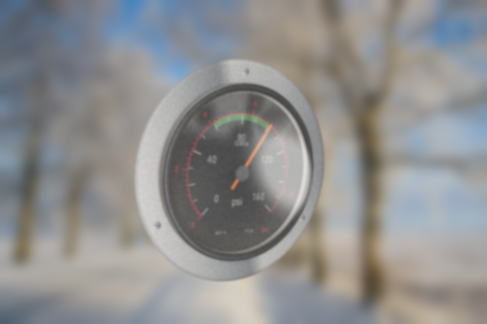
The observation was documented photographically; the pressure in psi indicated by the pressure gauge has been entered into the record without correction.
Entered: 100 psi
